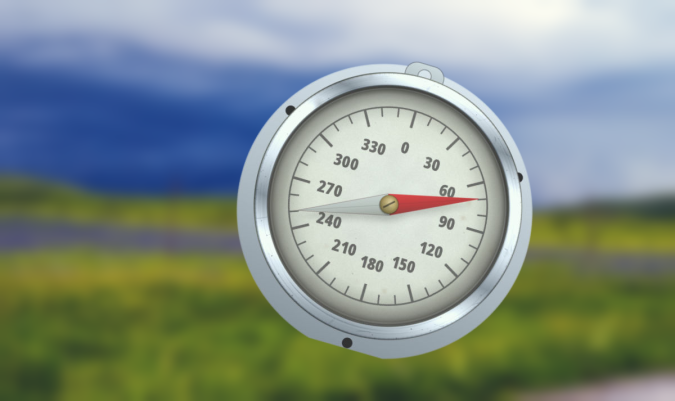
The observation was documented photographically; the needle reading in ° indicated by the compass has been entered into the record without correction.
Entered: 70 °
